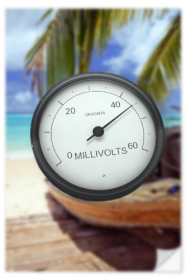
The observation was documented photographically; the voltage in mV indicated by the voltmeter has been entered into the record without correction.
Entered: 45 mV
